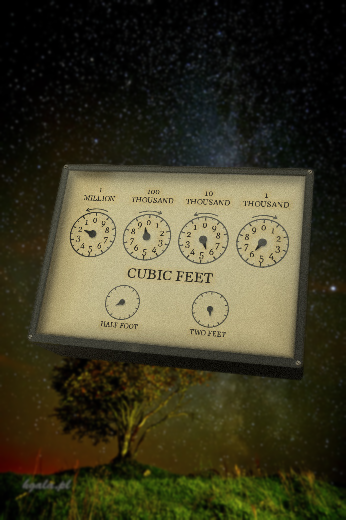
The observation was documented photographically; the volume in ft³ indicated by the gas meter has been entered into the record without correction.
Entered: 195600 ft³
